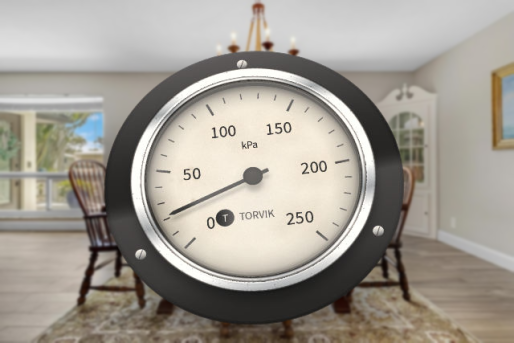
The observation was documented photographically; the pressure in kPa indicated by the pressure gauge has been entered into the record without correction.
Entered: 20 kPa
